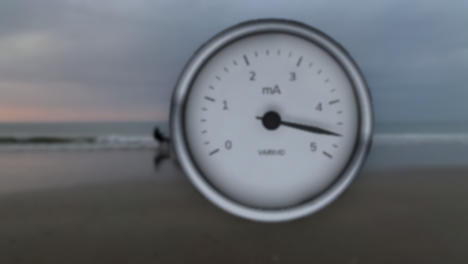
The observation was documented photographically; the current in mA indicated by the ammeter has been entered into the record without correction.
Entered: 4.6 mA
